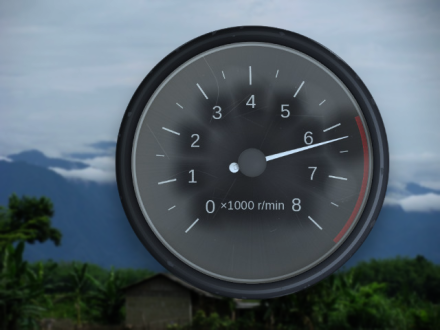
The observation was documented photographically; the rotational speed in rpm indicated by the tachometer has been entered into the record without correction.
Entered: 6250 rpm
